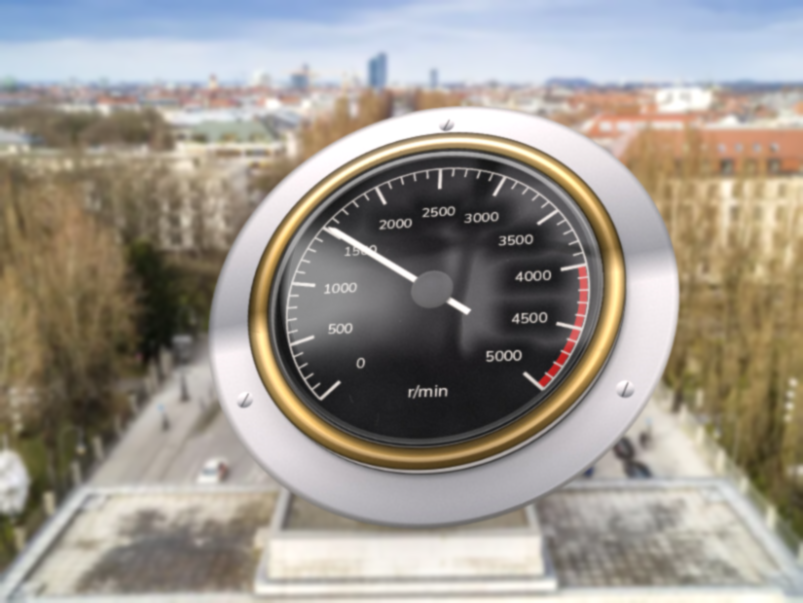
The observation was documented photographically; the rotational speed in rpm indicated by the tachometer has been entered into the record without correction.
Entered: 1500 rpm
